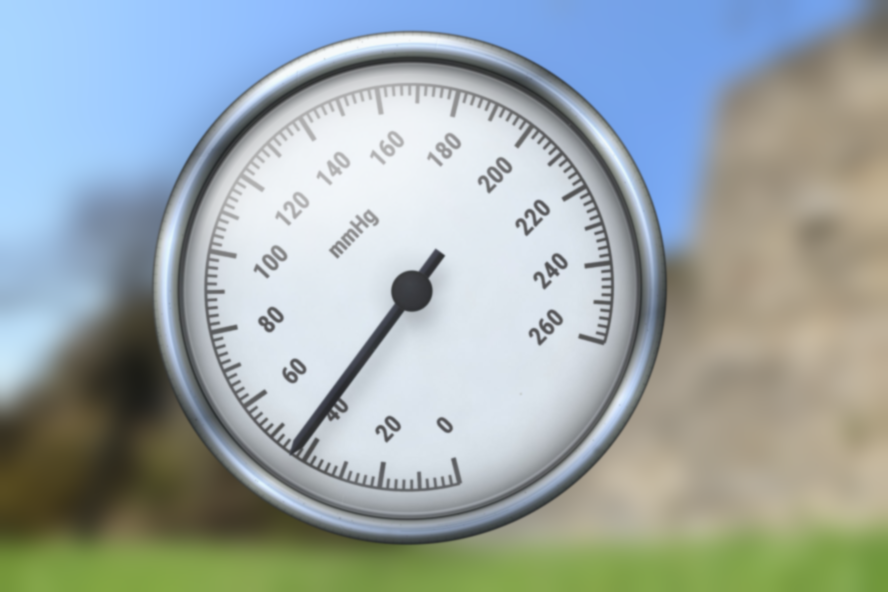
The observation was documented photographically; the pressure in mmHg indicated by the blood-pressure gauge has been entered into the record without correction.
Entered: 44 mmHg
